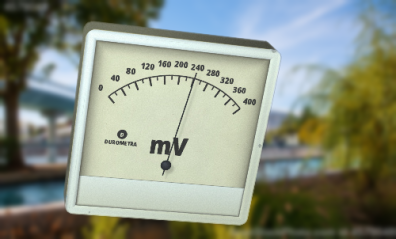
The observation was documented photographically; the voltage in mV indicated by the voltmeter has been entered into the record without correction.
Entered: 240 mV
